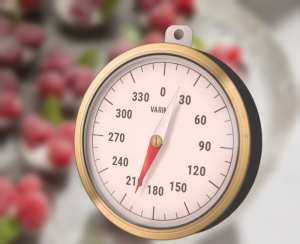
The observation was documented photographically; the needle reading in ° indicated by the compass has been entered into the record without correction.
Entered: 200 °
